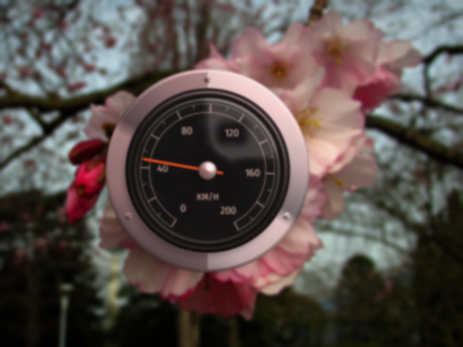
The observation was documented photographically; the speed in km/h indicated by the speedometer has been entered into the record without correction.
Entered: 45 km/h
